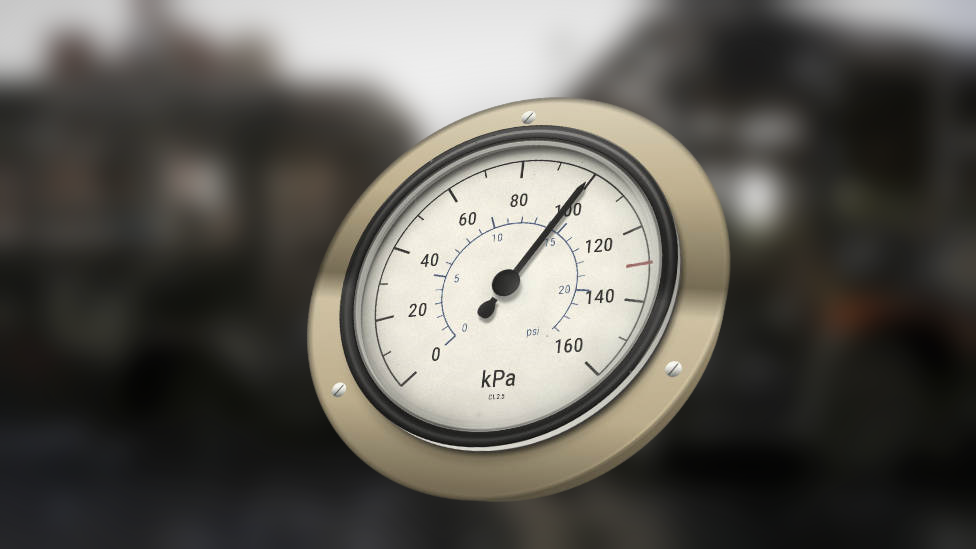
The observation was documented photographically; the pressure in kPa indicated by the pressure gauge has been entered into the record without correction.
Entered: 100 kPa
